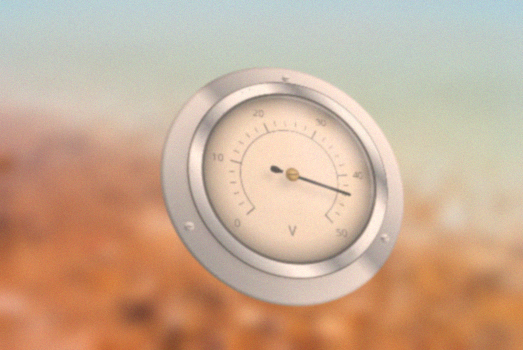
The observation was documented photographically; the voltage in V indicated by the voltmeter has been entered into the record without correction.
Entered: 44 V
